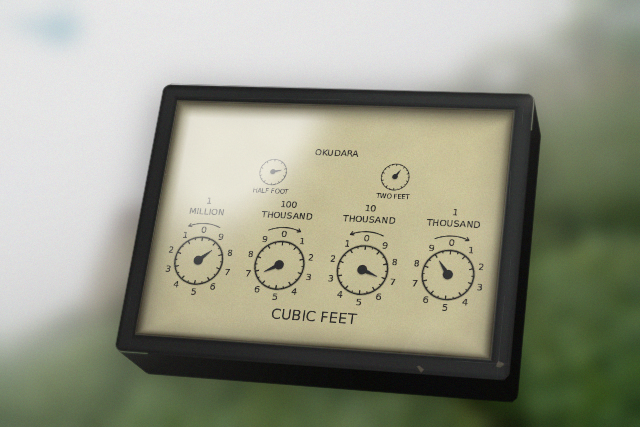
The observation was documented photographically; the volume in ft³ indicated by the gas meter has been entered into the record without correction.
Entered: 866900 ft³
